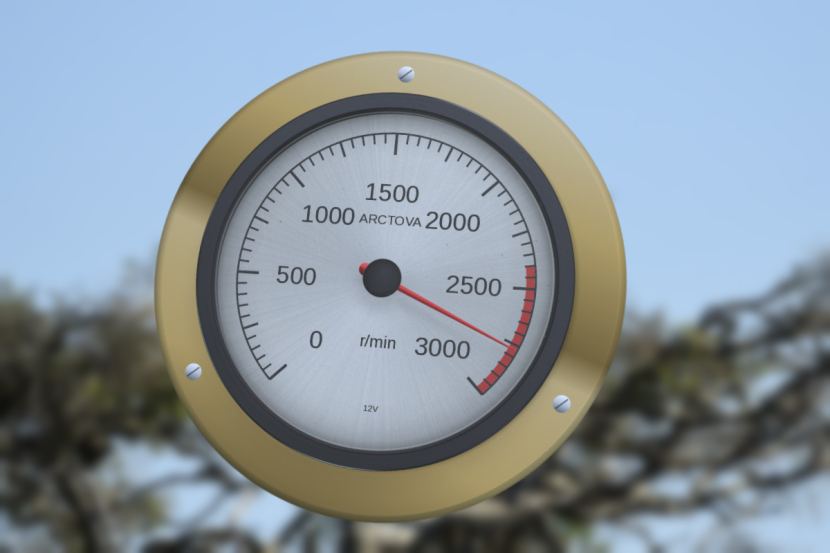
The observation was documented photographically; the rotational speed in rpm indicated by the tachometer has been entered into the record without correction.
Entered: 2775 rpm
